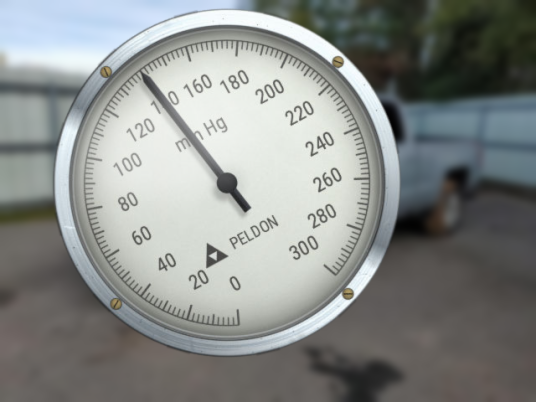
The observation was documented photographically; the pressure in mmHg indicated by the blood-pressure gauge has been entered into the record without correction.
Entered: 140 mmHg
